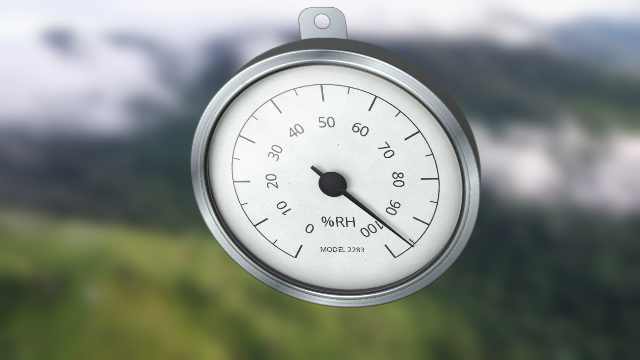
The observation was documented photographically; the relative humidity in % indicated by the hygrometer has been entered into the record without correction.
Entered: 95 %
